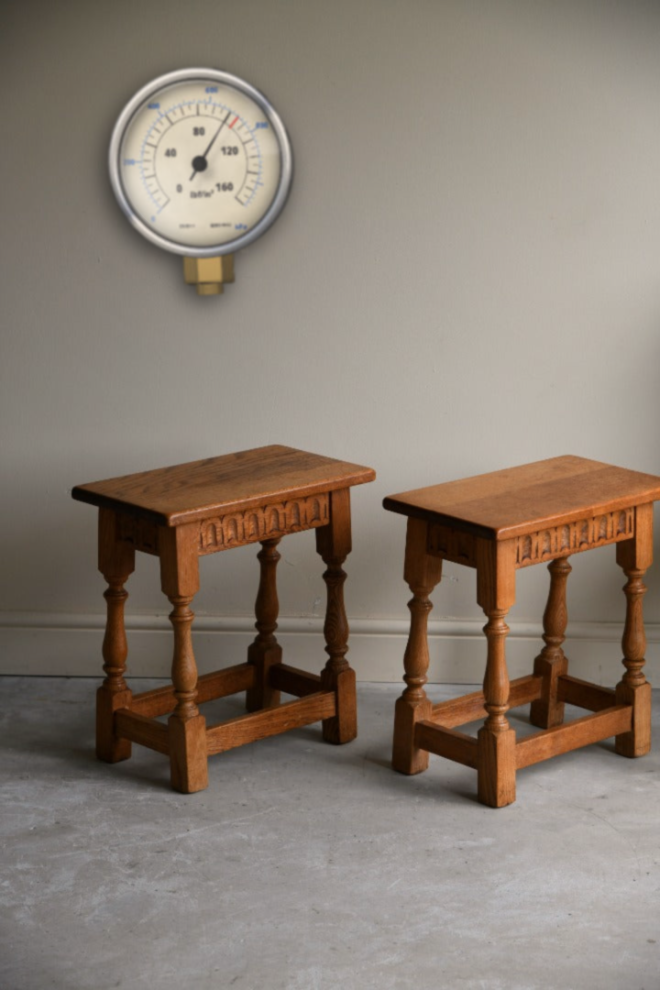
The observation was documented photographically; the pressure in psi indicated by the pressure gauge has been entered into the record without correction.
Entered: 100 psi
